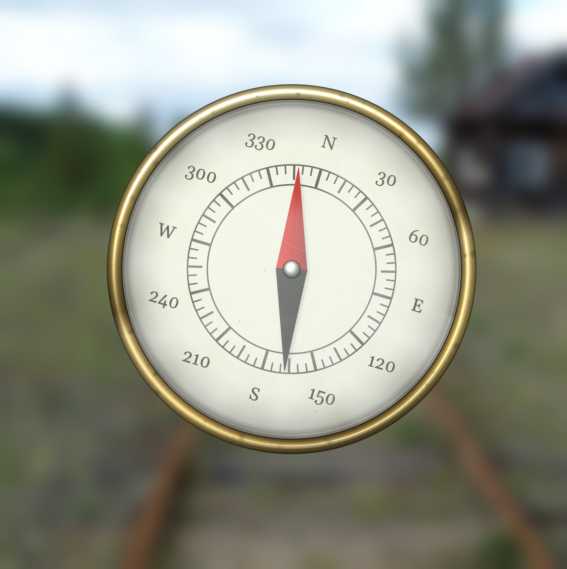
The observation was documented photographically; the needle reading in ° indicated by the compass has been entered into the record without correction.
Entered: 347.5 °
